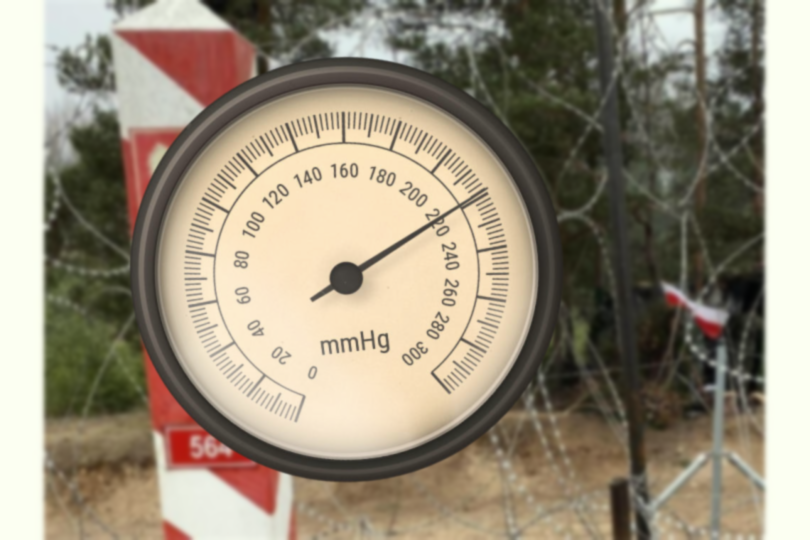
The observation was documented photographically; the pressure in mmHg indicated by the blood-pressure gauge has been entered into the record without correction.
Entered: 218 mmHg
